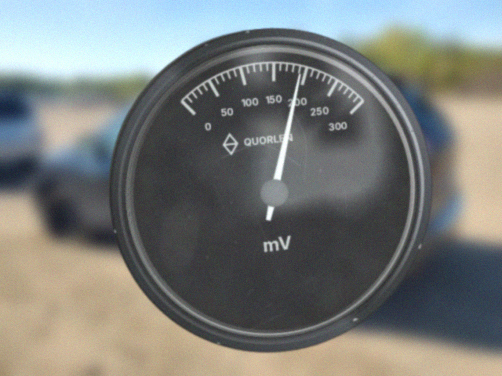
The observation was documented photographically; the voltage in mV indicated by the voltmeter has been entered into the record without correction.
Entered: 190 mV
